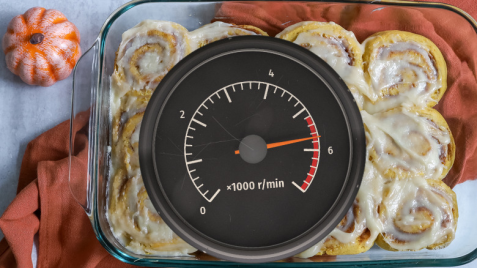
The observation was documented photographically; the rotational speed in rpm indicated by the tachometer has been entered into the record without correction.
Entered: 5700 rpm
